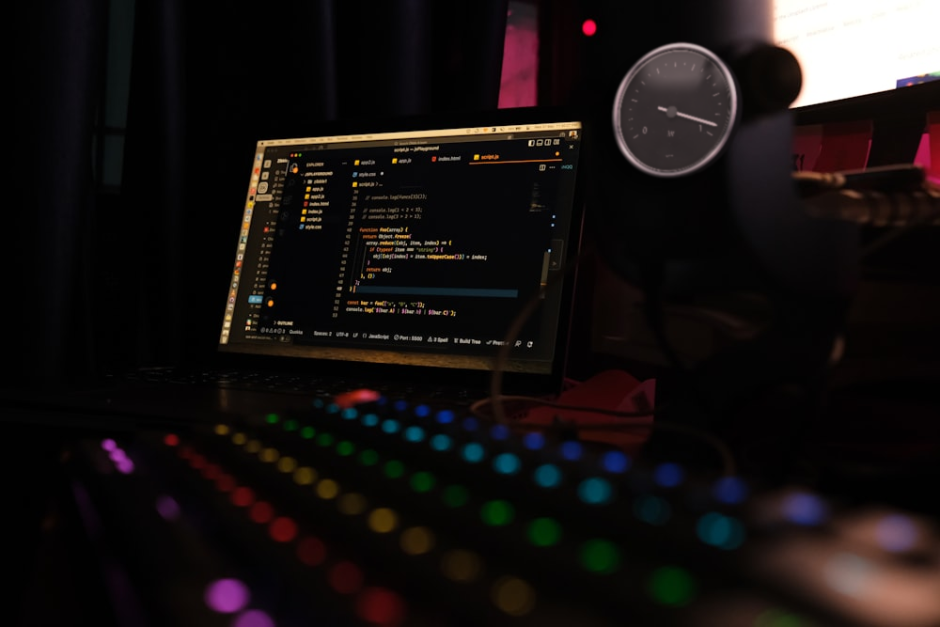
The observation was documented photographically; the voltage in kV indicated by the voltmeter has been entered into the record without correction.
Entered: 0.95 kV
